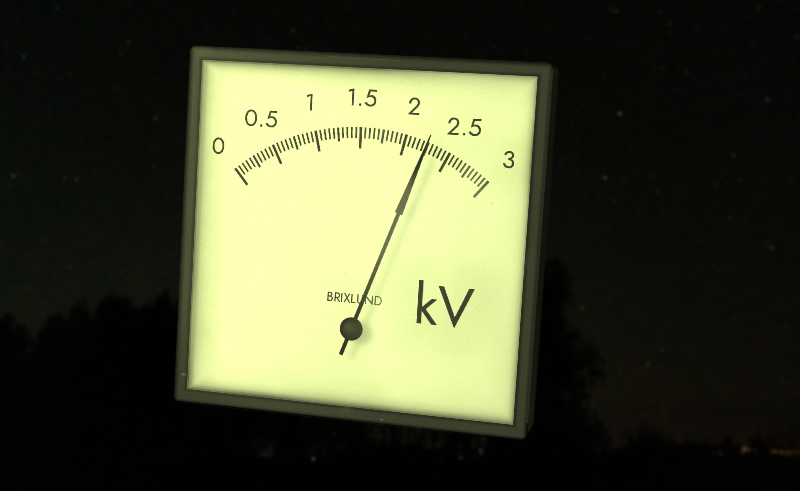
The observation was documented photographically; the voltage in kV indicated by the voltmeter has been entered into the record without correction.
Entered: 2.25 kV
